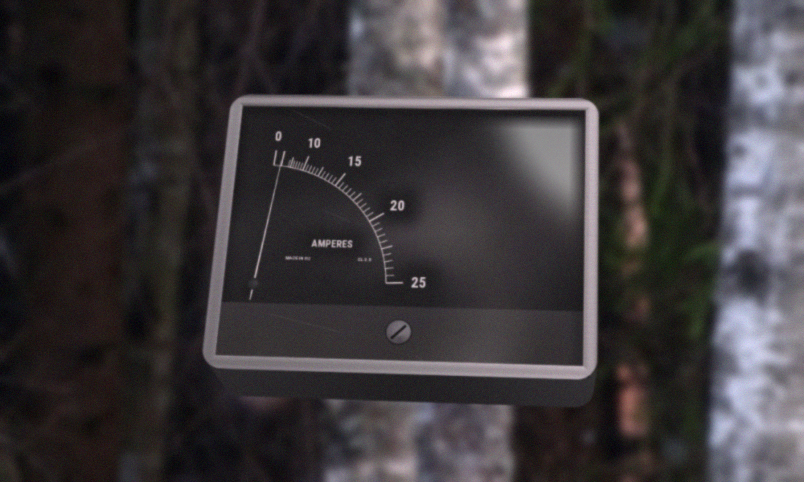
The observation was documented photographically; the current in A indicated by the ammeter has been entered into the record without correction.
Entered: 5 A
